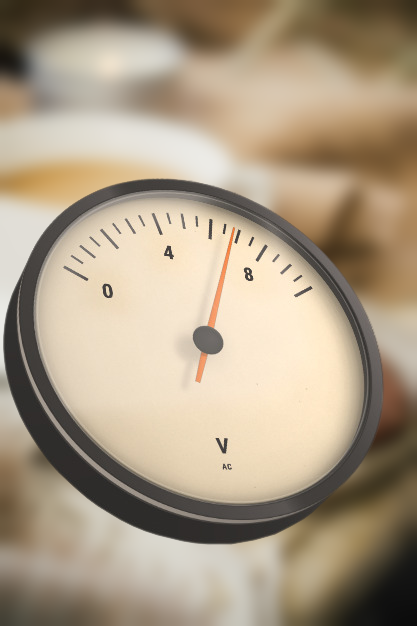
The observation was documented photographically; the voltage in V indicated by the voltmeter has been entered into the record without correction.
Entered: 6.75 V
